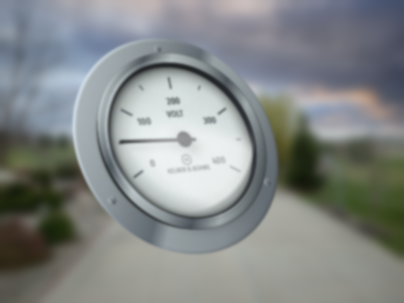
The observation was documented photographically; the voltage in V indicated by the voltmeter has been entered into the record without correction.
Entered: 50 V
